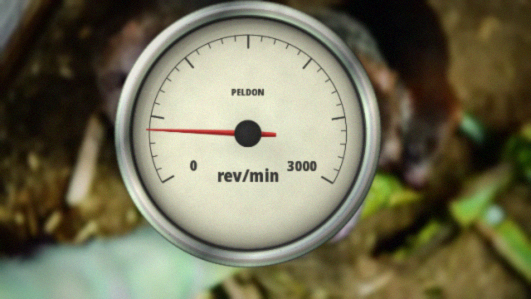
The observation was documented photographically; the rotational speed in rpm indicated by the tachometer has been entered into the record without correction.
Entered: 400 rpm
